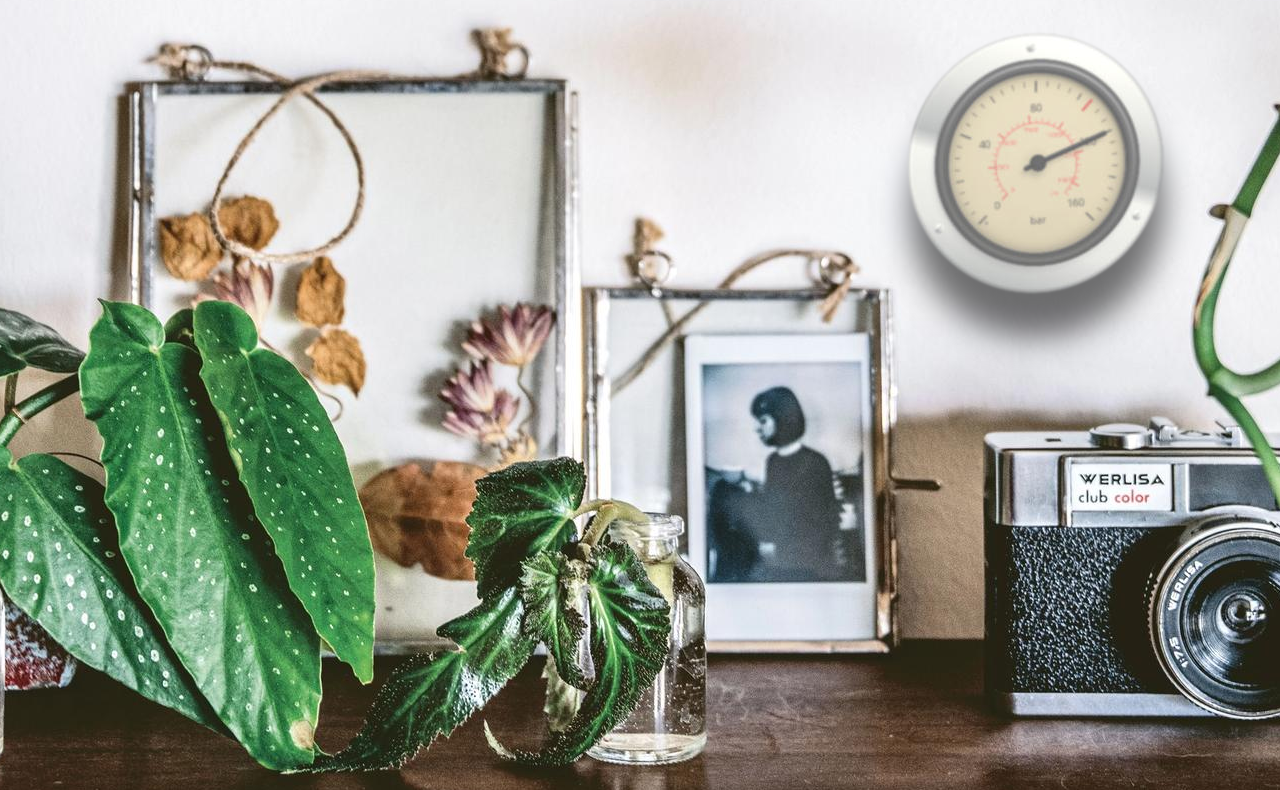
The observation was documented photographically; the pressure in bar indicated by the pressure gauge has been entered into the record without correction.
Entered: 120 bar
